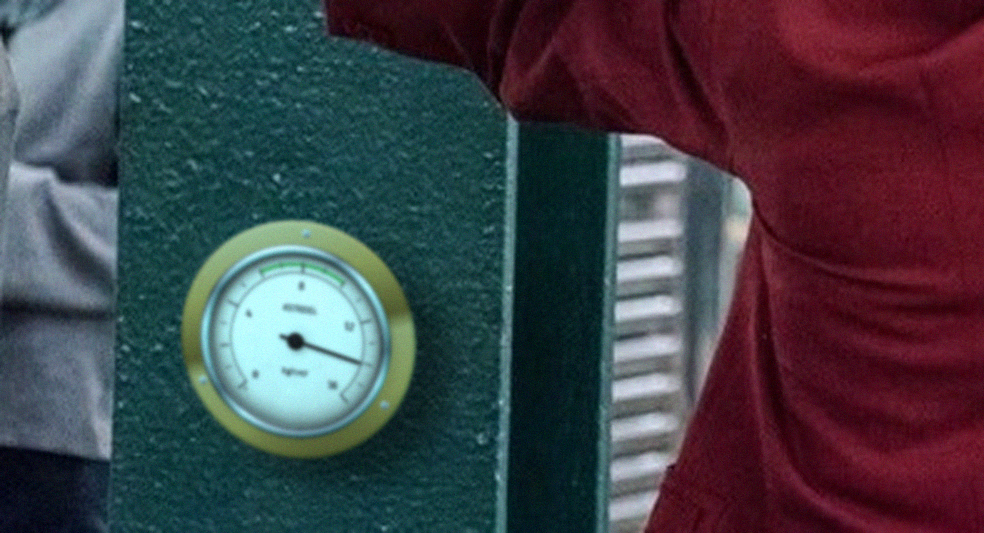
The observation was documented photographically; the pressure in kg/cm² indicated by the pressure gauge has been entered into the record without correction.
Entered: 14 kg/cm²
